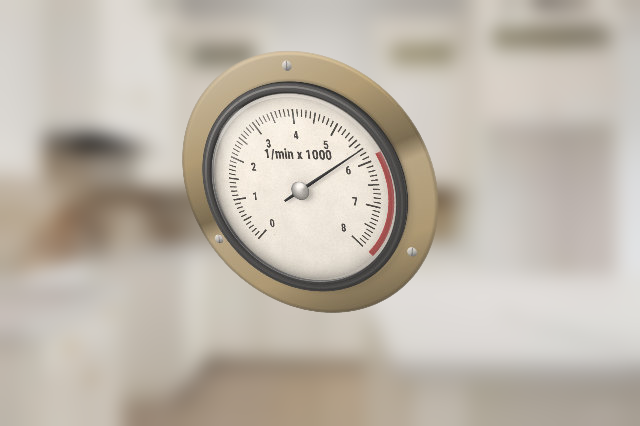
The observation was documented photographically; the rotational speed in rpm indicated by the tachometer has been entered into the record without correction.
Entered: 5700 rpm
